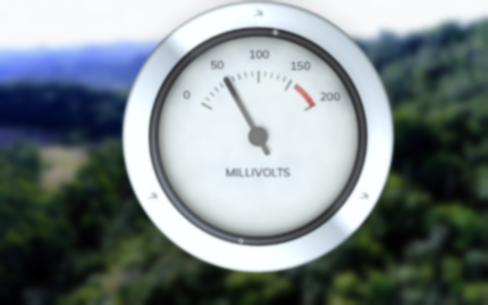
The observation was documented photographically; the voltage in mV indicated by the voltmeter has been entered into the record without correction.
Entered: 50 mV
